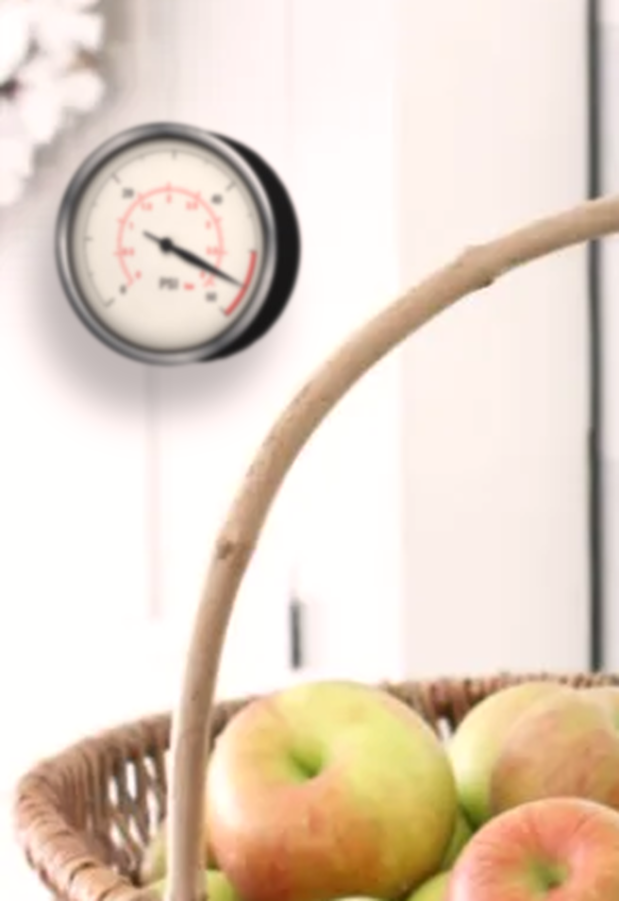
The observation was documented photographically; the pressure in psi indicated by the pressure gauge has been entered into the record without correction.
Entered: 55 psi
